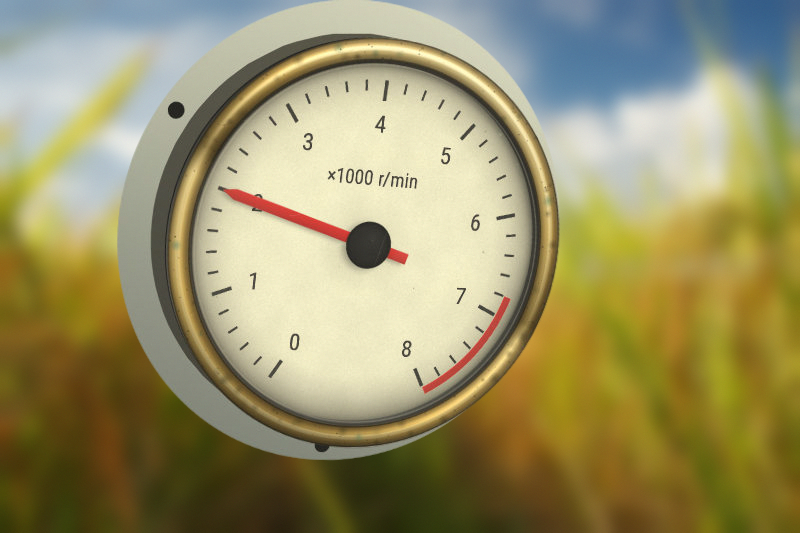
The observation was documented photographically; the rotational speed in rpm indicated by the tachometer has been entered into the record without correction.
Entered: 2000 rpm
